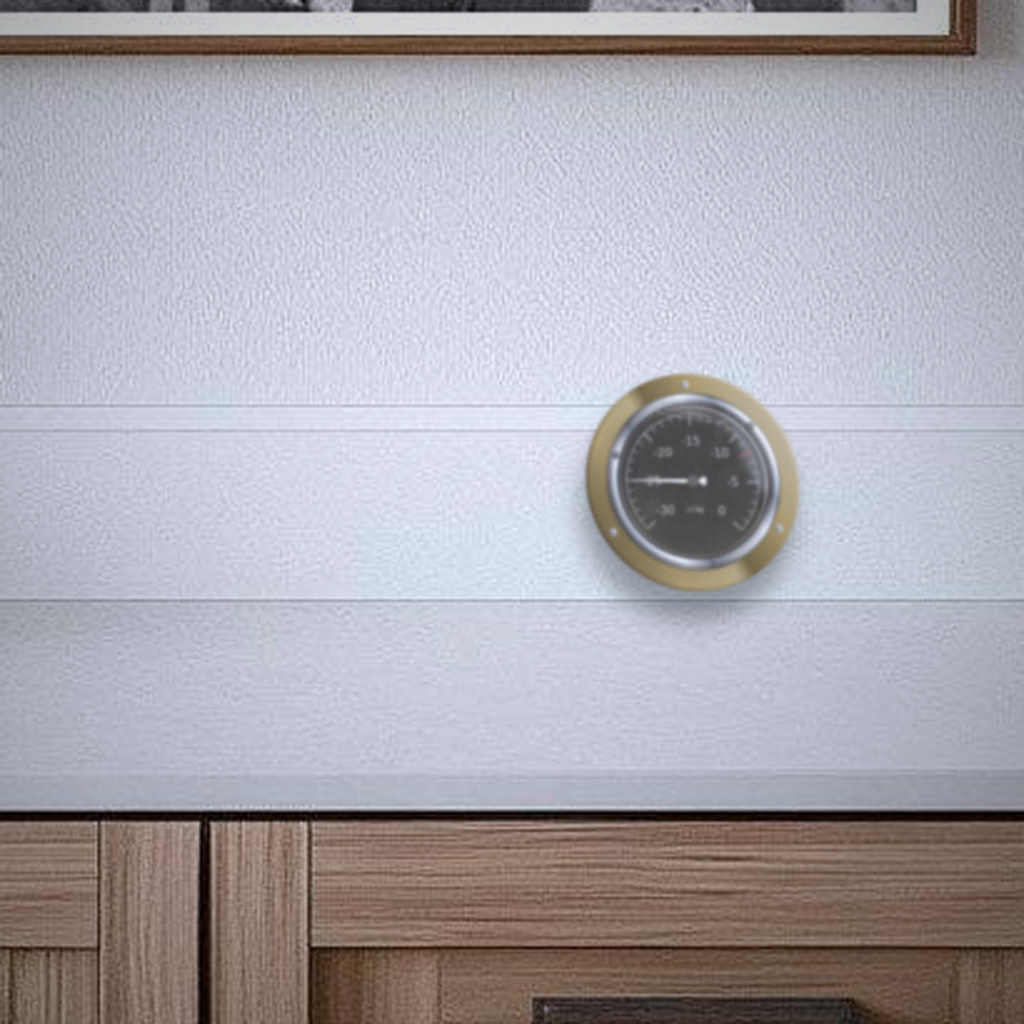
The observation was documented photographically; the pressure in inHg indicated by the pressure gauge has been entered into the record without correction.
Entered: -25 inHg
